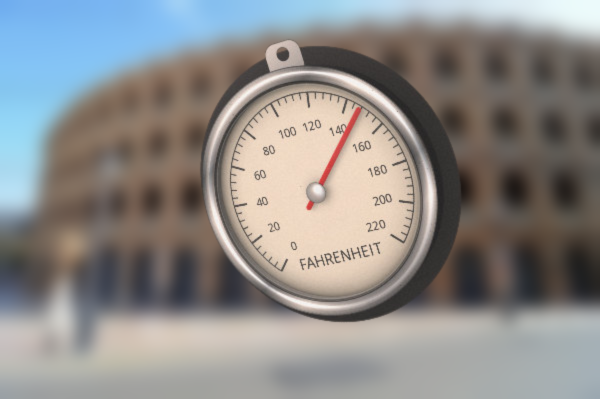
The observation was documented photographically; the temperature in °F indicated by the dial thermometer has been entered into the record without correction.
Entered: 148 °F
